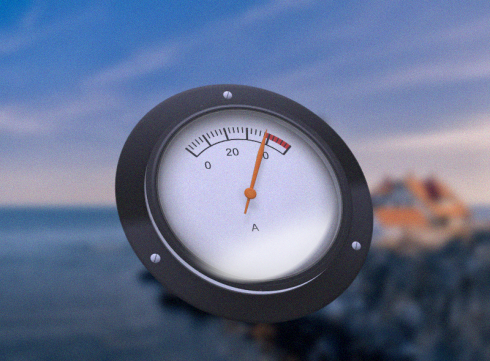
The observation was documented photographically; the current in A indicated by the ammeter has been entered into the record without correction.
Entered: 38 A
